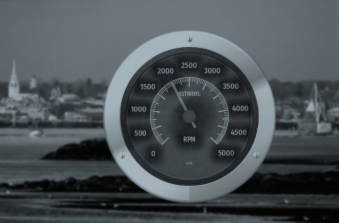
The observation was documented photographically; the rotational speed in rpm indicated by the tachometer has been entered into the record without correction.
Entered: 2000 rpm
